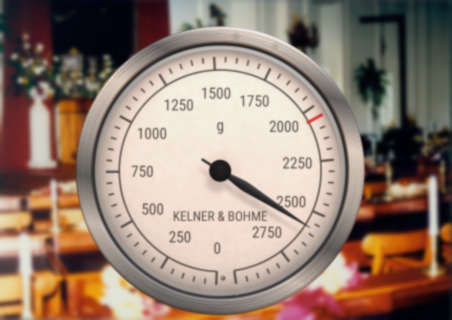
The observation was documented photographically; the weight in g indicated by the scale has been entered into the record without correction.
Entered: 2575 g
